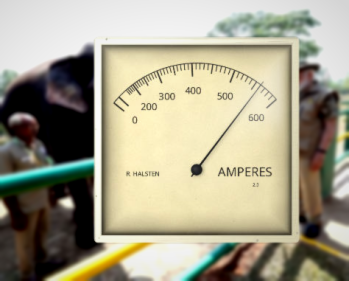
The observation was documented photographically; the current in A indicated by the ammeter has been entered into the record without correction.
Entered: 560 A
